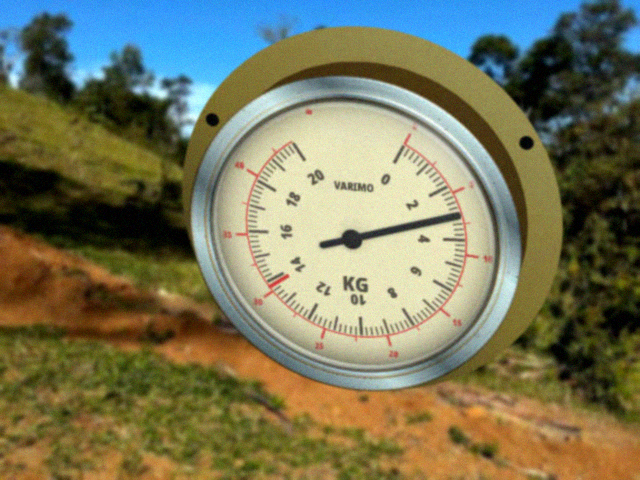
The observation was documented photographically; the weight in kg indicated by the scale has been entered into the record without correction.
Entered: 3 kg
